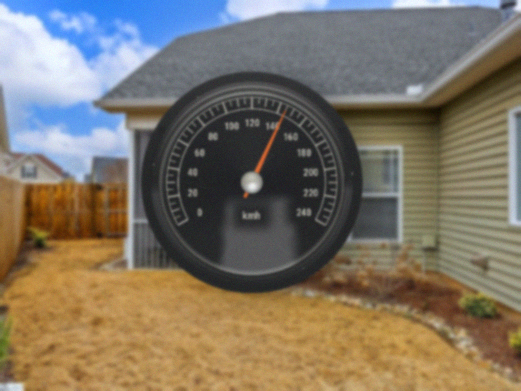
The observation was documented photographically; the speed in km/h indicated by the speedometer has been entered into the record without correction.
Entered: 145 km/h
